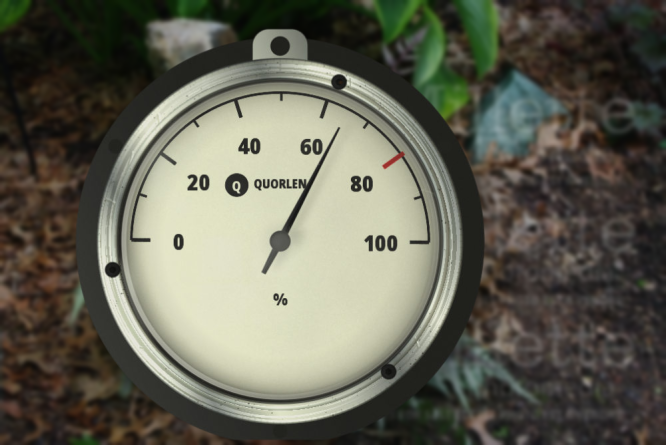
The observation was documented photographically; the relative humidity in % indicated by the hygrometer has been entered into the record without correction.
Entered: 65 %
